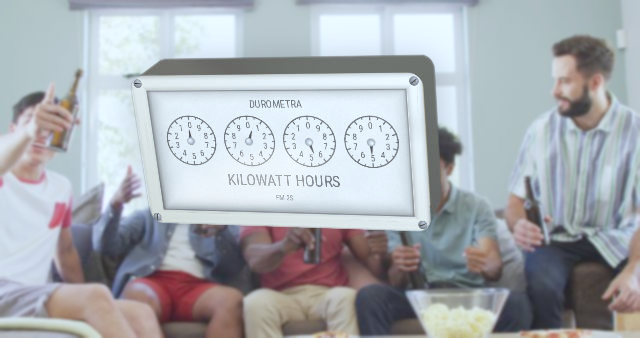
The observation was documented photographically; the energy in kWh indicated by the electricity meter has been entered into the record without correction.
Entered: 55 kWh
